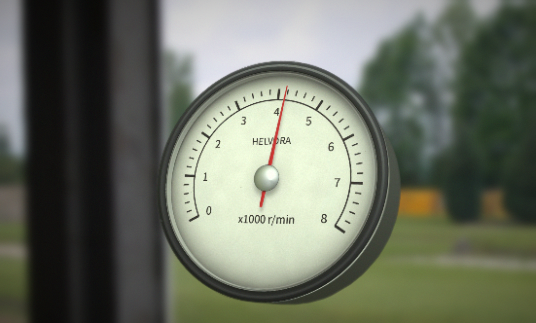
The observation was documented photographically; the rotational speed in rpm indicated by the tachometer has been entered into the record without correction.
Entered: 4200 rpm
